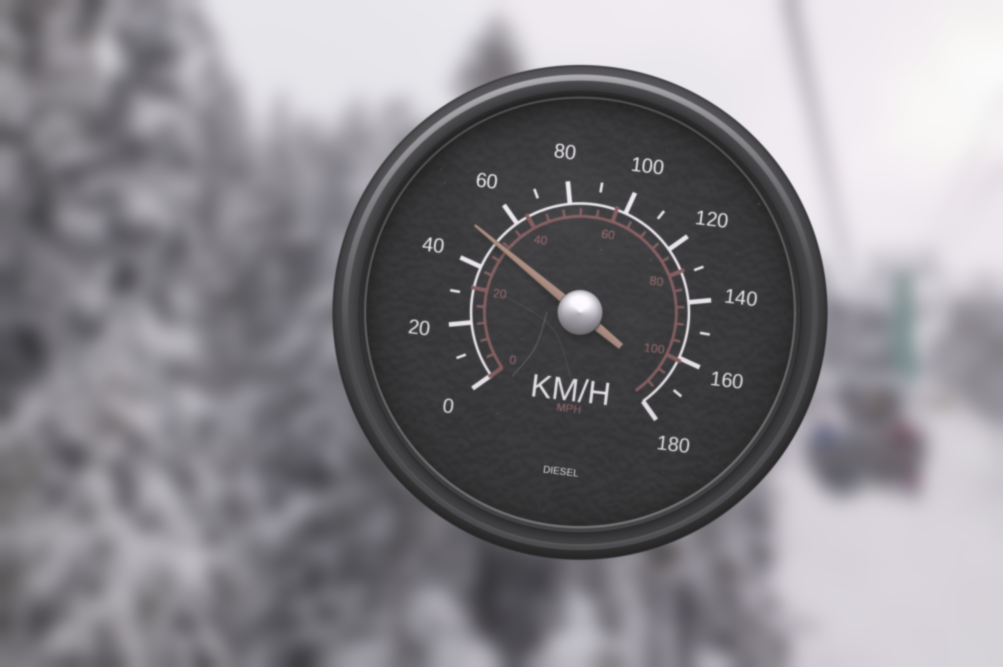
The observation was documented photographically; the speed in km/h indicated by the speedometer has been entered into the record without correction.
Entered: 50 km/h
